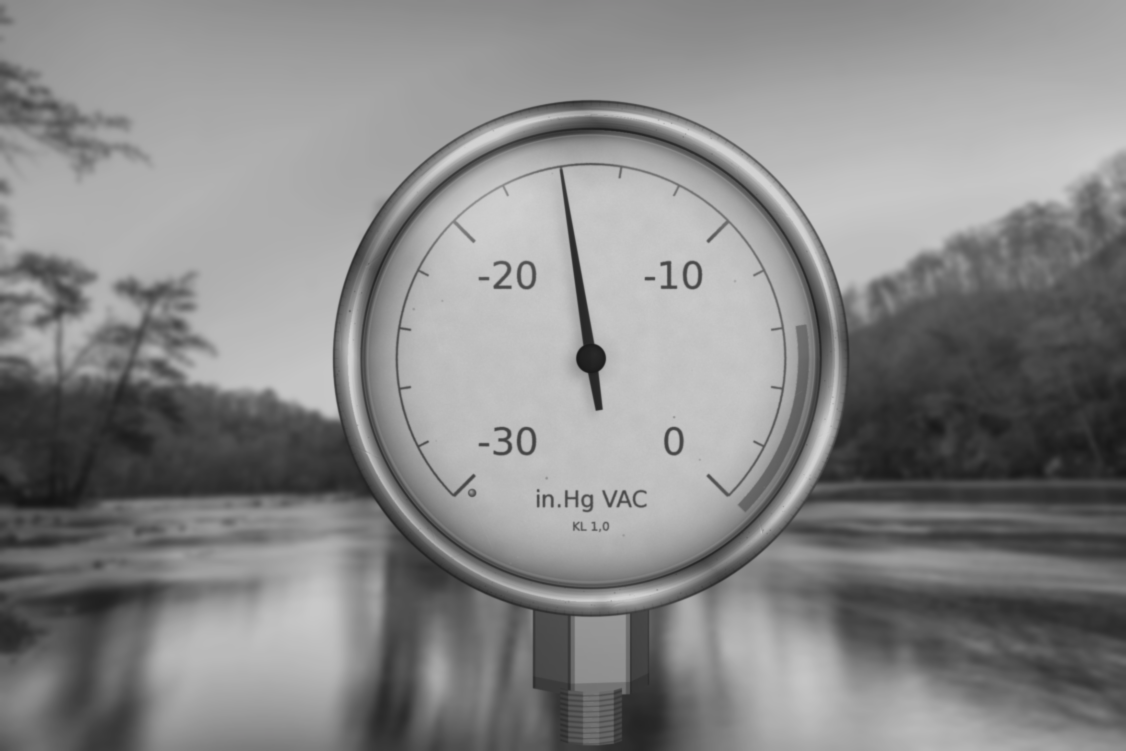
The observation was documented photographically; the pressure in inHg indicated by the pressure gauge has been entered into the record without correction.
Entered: -16 inHg
